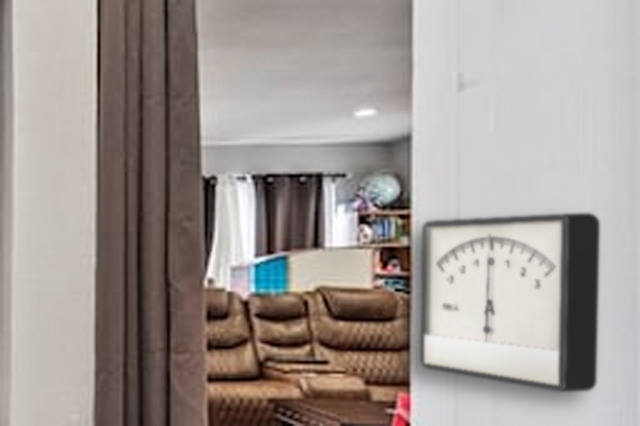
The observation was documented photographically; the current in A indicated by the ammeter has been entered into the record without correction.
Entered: 0 A
